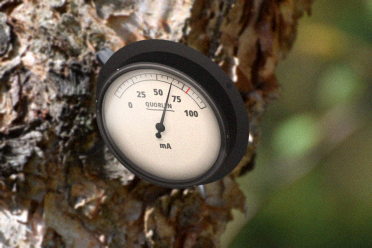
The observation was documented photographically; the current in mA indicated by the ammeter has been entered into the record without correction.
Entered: 65 mA
